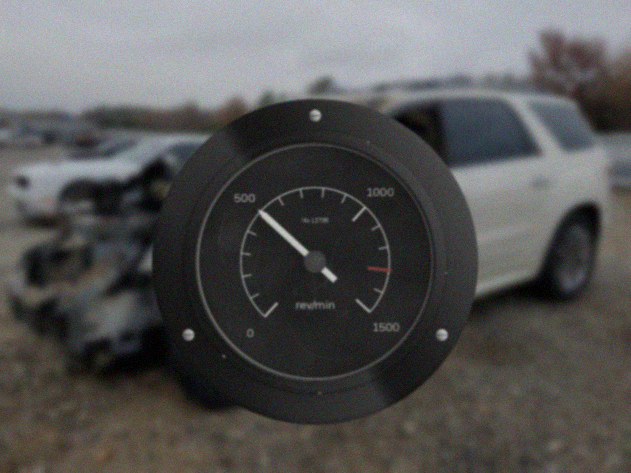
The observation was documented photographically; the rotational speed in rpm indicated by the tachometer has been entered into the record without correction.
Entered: 500 rpm
